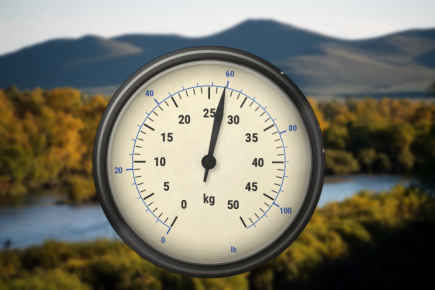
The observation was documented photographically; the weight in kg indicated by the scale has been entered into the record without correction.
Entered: 27 kg
